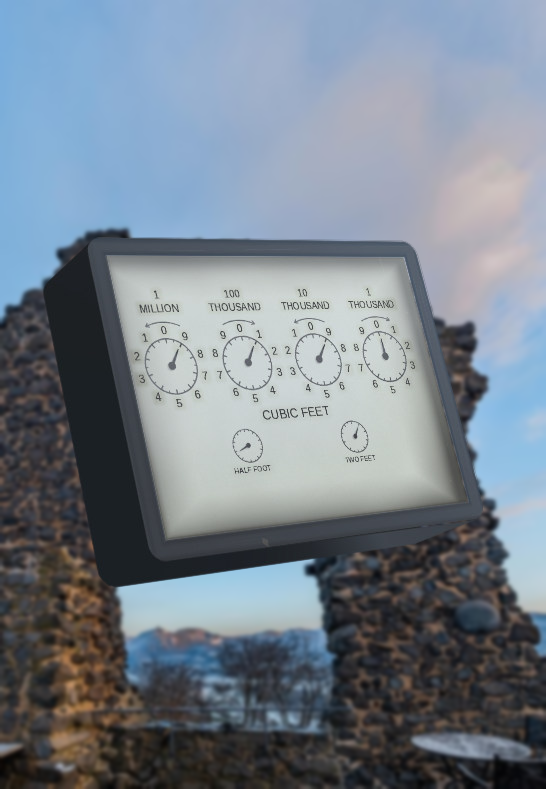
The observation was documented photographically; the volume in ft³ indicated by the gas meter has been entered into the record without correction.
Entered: 909000 ft³
